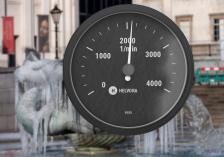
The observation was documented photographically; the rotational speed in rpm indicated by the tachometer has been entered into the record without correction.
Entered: 2100 rpm
